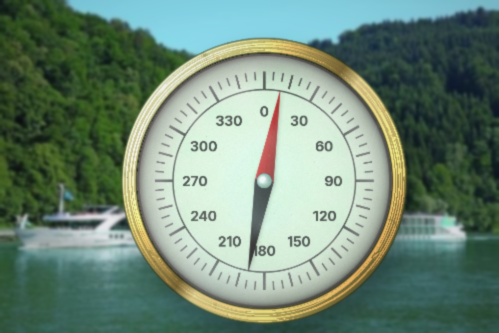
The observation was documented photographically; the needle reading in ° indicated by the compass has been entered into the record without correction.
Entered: 10 °
